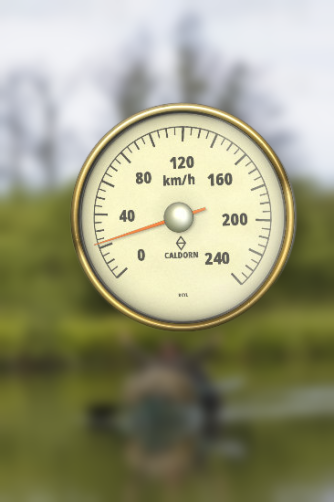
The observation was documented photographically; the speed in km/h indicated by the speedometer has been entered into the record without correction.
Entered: 22.5 km/h
